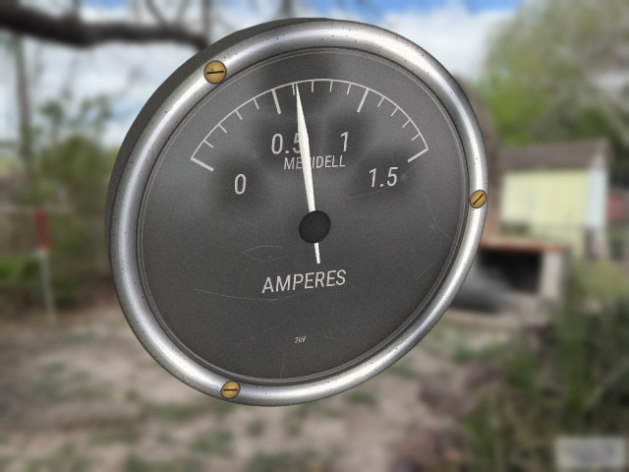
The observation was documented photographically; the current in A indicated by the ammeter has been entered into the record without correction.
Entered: 0.6 A
